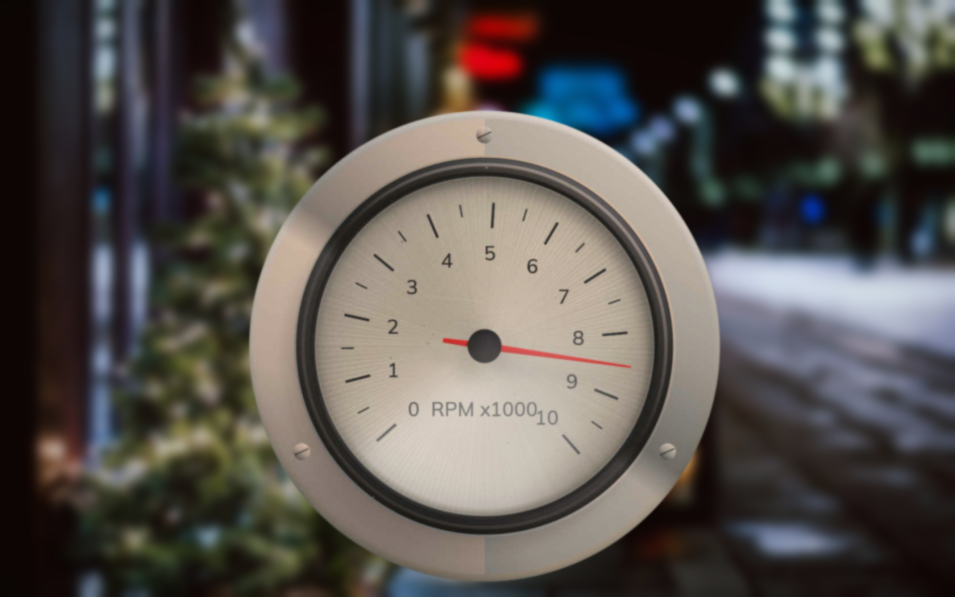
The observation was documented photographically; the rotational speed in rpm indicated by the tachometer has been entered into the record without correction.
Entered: 8500 rpm
